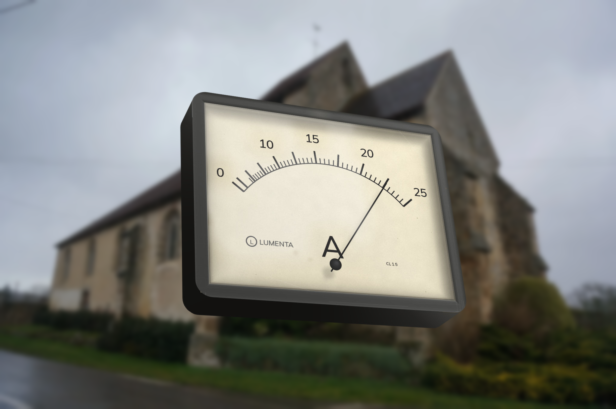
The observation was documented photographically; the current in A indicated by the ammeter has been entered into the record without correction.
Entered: 22.5 A
